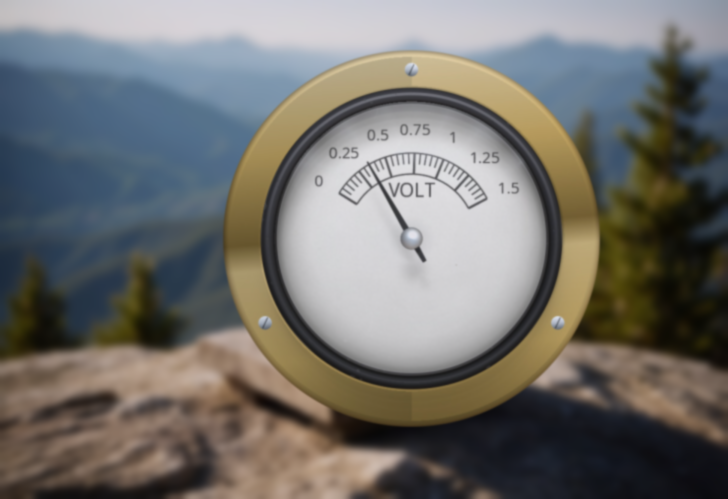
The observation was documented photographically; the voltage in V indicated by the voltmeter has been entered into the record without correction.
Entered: 0.35 V
